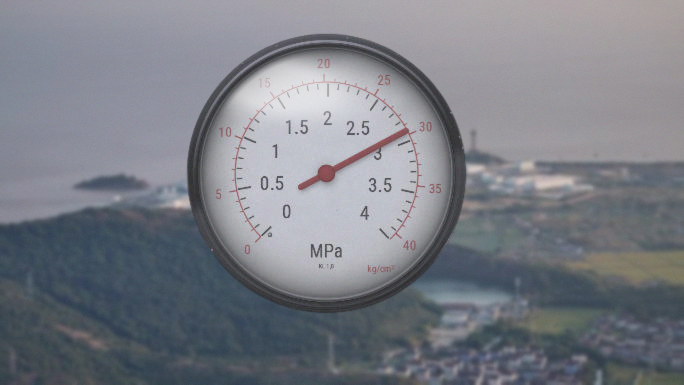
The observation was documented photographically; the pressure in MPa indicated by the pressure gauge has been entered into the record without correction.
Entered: 2.9 MPa
